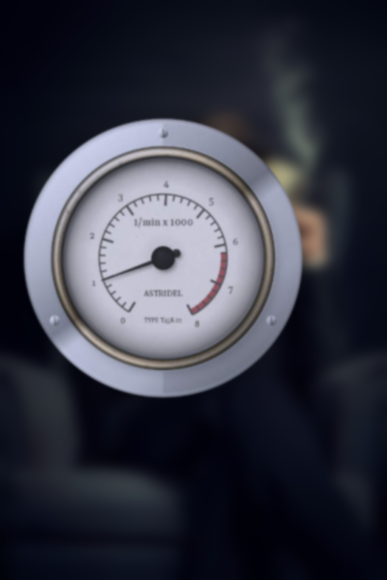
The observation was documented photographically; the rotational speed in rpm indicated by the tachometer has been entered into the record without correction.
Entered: 1000 rpm
